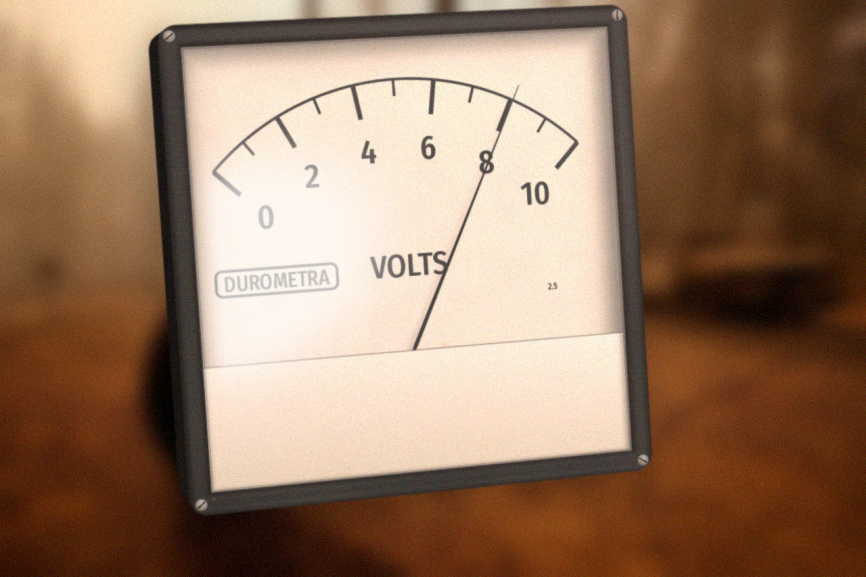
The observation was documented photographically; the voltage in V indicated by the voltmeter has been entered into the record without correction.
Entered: 8 V
